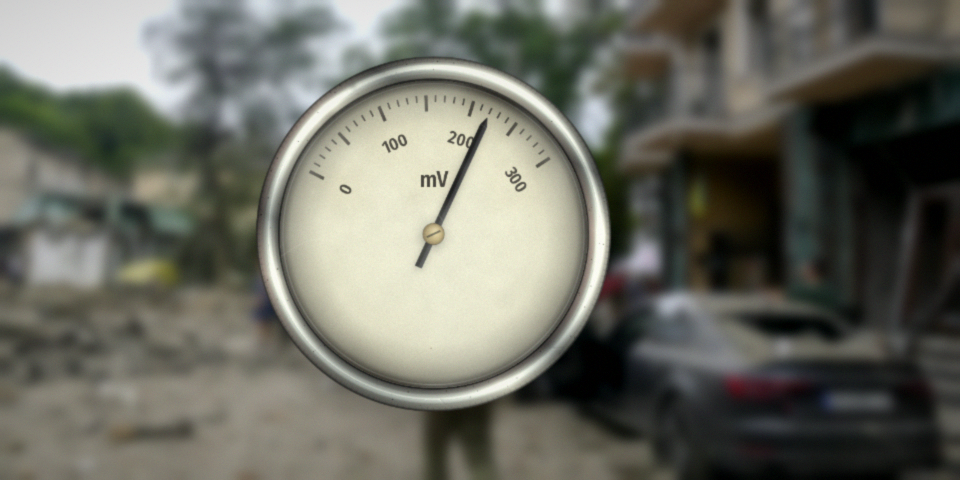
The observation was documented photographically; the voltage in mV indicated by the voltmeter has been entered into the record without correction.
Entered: 220 mV
